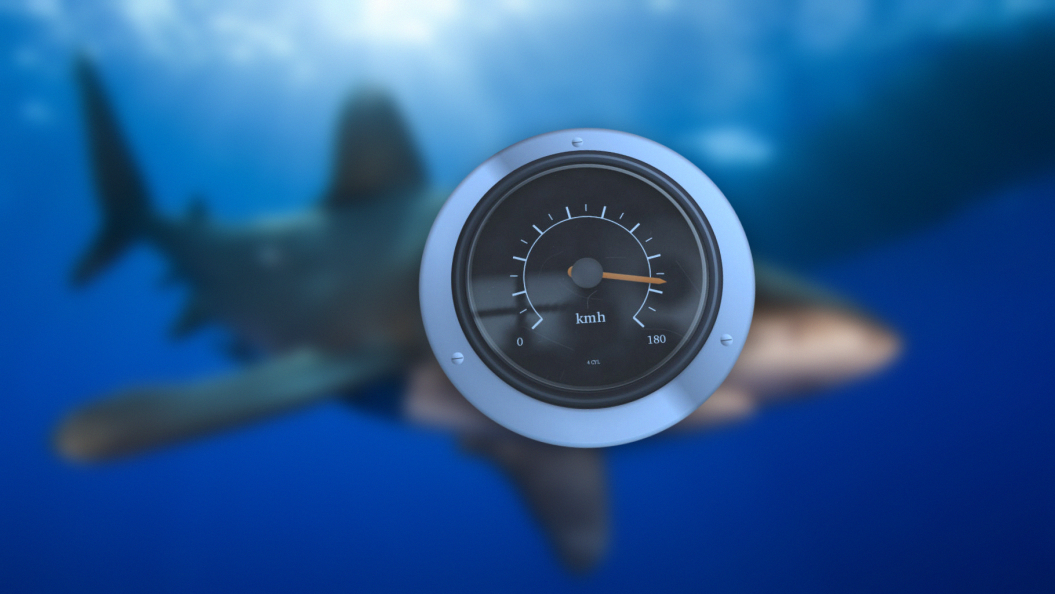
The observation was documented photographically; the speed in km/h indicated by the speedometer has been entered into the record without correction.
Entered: 155 km/h
